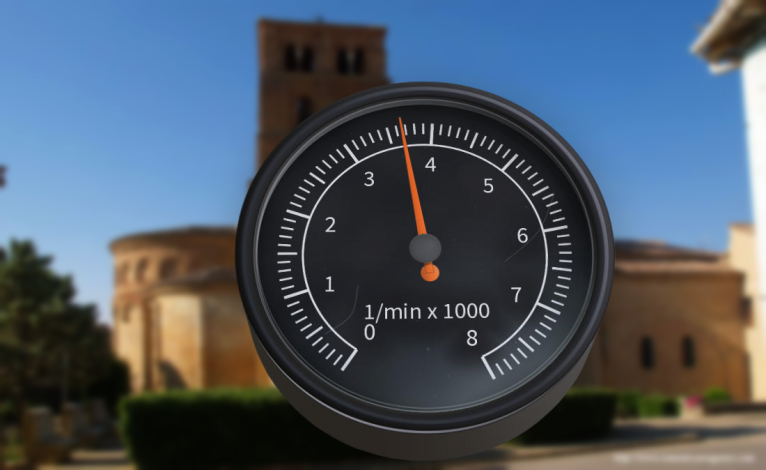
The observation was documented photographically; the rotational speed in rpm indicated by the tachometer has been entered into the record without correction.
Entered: 3650 rpm
